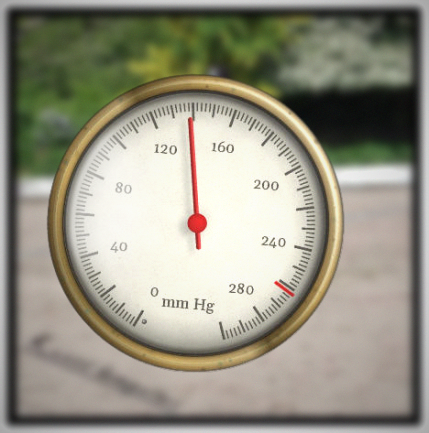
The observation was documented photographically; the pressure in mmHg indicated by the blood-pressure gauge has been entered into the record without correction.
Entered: 138 mmHg
